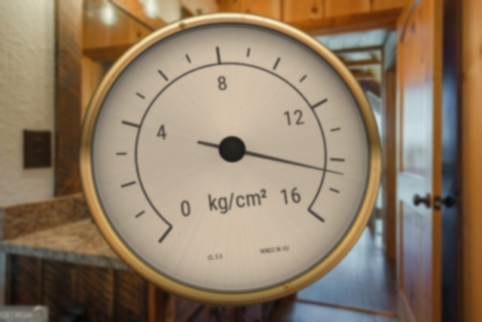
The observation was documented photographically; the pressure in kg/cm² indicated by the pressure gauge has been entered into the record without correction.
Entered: 14.5 kg/cm²
